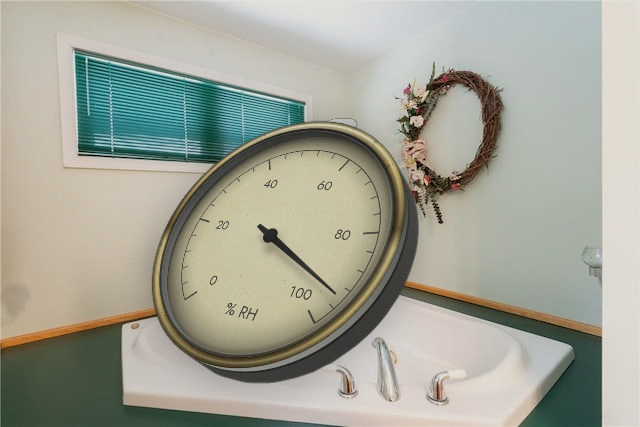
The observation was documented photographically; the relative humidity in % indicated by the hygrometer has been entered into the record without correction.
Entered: 94 %
